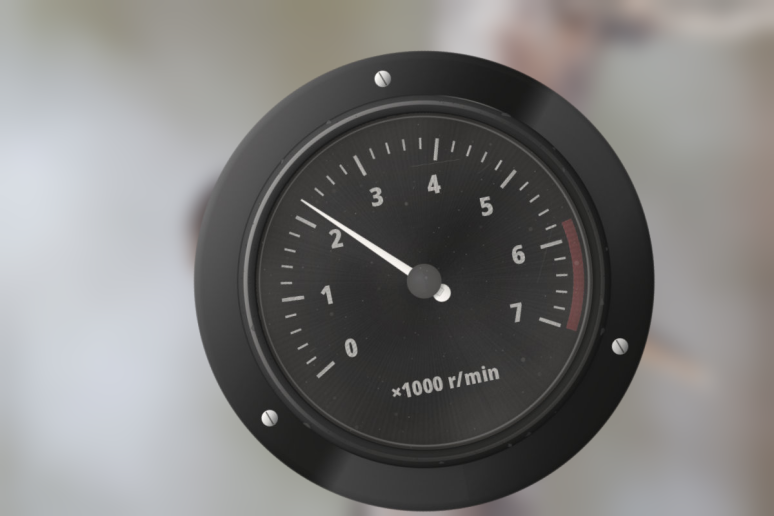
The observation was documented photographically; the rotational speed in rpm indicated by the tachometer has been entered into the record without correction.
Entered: 2200 rpm
